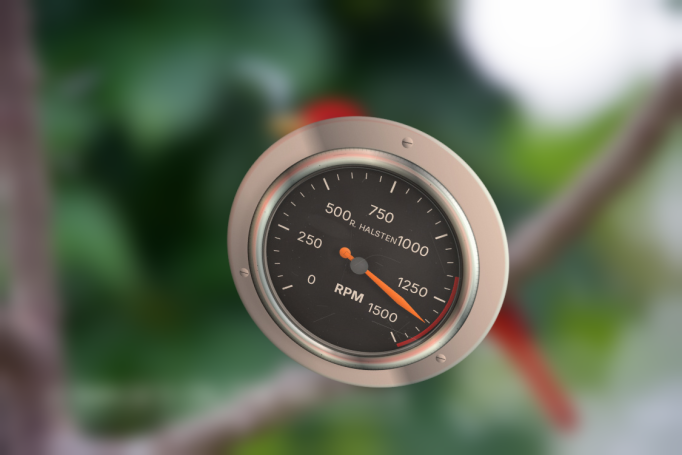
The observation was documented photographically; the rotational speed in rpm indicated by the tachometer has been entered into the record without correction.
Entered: 1350 rpm
